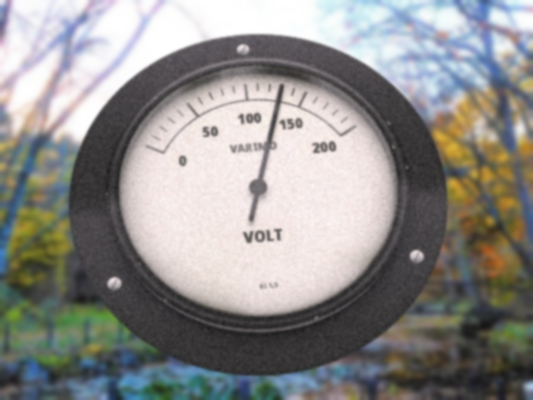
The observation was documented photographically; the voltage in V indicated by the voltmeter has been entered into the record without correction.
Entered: 130 V
